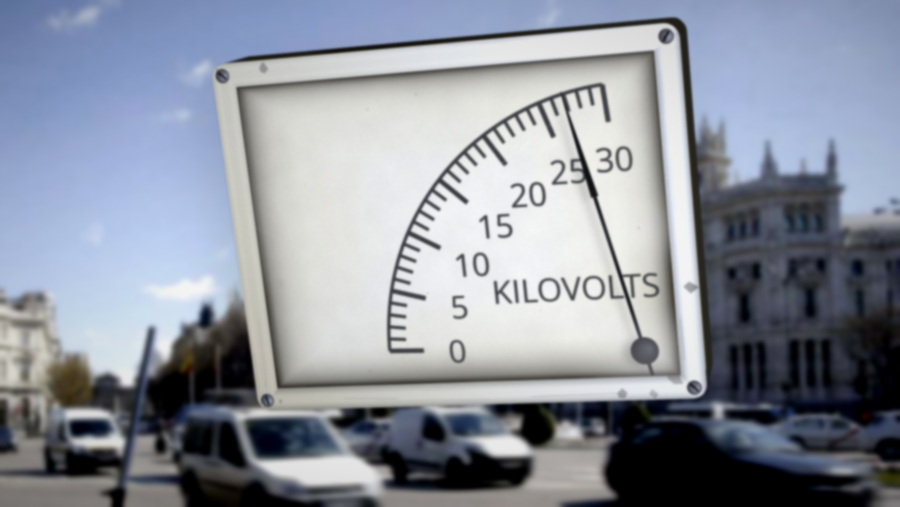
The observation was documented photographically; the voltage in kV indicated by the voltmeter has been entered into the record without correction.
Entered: 27 kV
